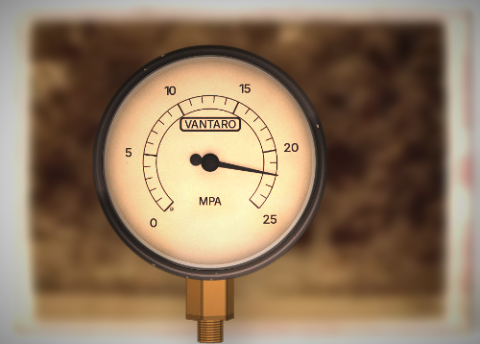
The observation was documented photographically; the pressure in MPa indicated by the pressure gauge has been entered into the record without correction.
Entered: 22 MPa
